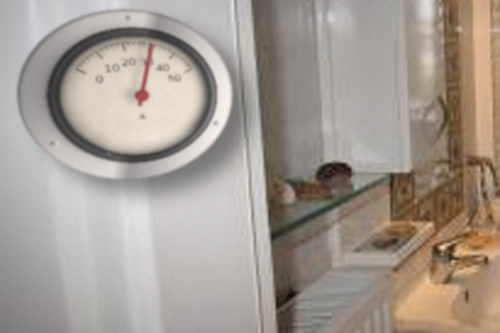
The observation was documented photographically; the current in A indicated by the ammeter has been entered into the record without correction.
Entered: 30 A
